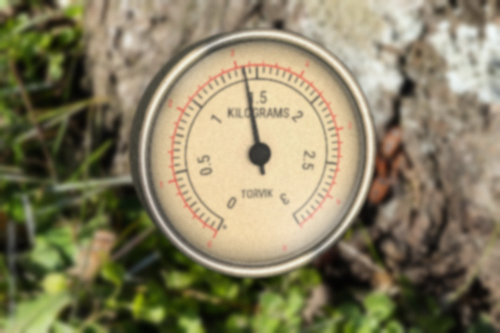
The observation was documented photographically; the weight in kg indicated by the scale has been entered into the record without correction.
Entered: 1.4 kg
